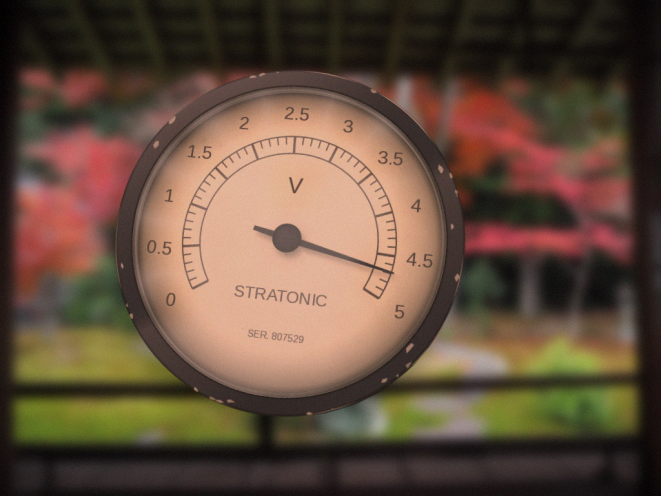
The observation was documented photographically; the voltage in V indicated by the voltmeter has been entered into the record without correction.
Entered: 4.7 V
